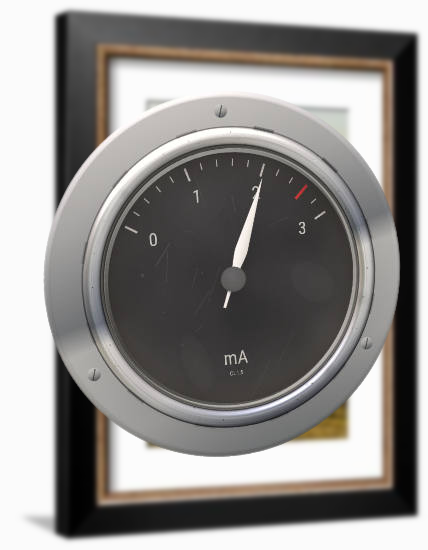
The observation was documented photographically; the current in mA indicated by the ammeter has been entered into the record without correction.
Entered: 2 mA
